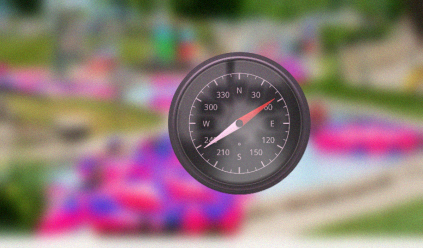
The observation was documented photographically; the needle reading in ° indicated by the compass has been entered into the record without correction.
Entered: 55 °
